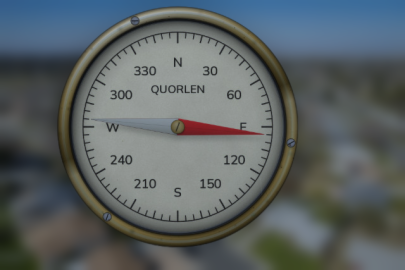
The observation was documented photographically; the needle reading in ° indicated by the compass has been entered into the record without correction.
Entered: 95 °
